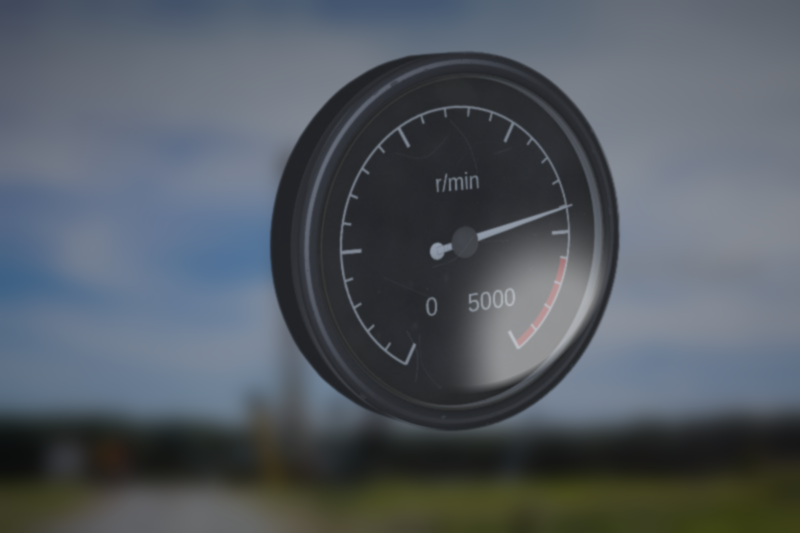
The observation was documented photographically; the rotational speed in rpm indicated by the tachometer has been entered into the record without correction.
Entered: 3800 rpm
